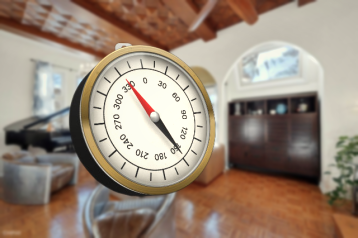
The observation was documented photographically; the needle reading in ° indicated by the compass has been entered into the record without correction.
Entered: 330 °
